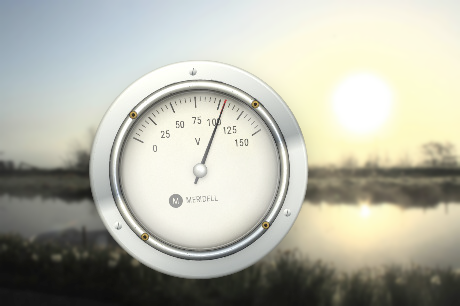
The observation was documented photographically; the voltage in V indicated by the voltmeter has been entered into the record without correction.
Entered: 105 V
